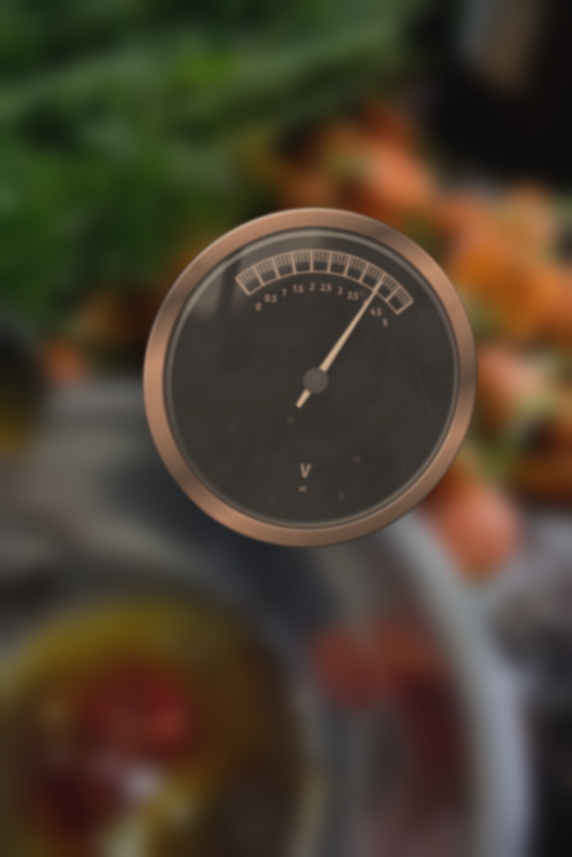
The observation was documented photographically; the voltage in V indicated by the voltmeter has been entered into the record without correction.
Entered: 4 V
